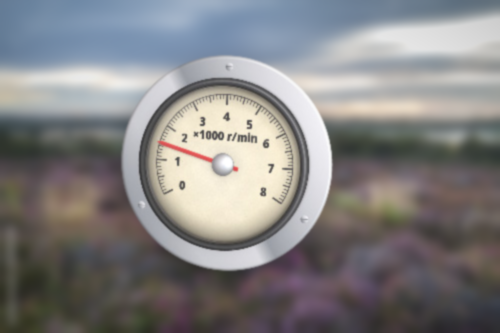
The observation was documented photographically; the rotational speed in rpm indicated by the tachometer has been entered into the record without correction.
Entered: 1500 rpm
